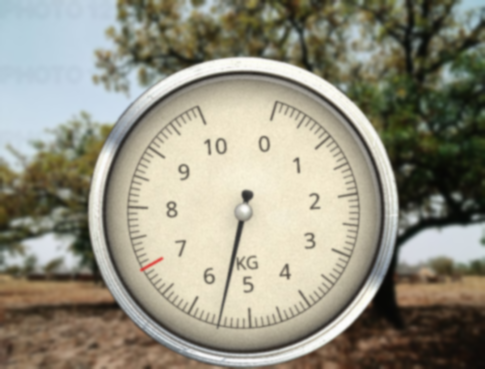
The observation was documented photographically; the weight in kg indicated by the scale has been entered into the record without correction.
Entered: 5.5 kg
